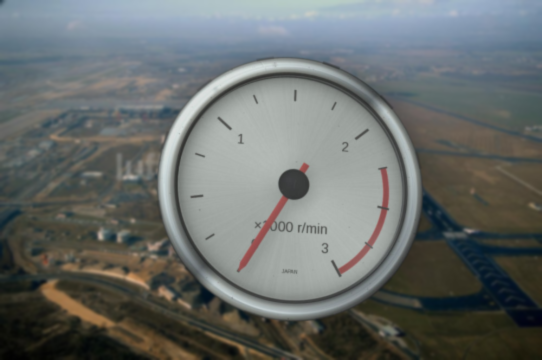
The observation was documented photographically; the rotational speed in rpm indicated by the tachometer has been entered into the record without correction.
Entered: 0 rpm
